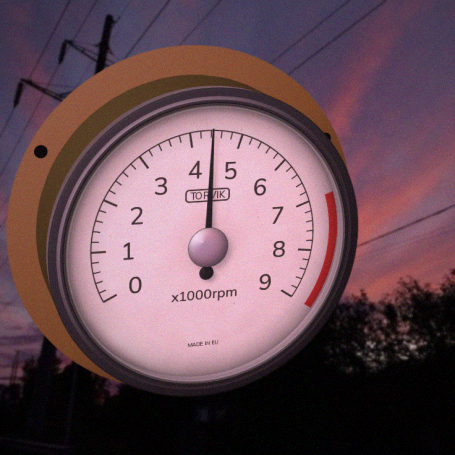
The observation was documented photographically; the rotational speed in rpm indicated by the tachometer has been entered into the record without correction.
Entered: 4400 rpm
